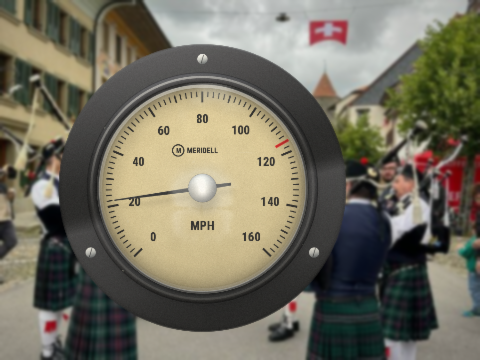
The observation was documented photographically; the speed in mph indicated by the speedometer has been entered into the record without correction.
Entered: 22 mph
